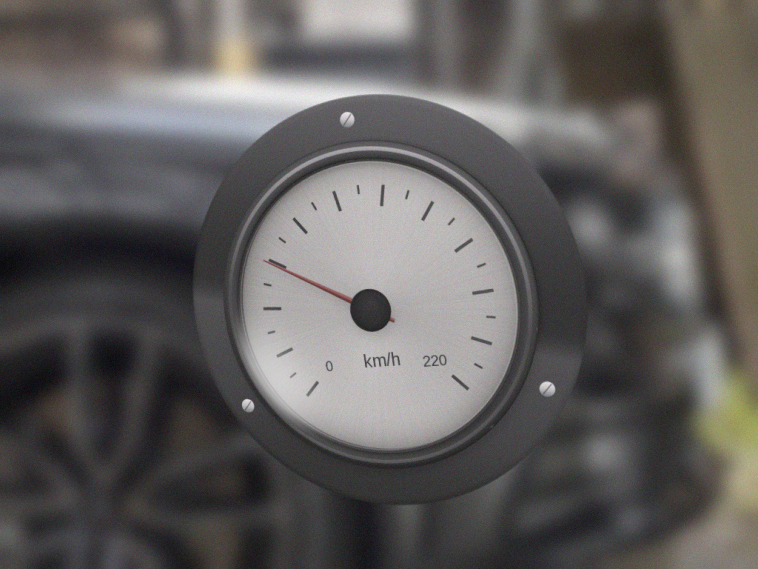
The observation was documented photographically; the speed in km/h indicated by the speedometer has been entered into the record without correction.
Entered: 60 km/h
